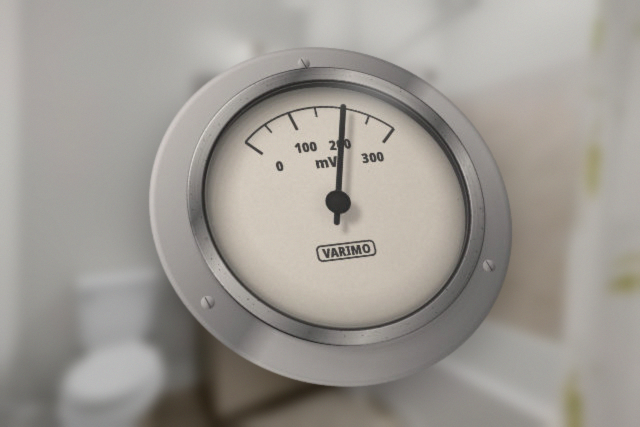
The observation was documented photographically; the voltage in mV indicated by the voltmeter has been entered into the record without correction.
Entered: 200 mV
